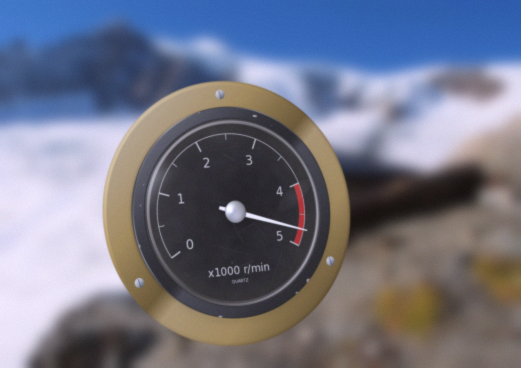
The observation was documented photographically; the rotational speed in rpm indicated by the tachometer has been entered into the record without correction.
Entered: 4750 rpm
